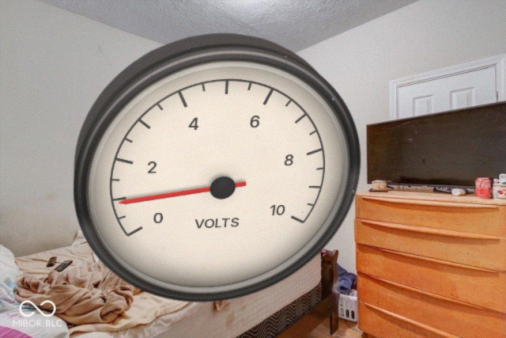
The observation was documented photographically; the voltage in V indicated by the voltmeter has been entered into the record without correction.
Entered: 1 V
